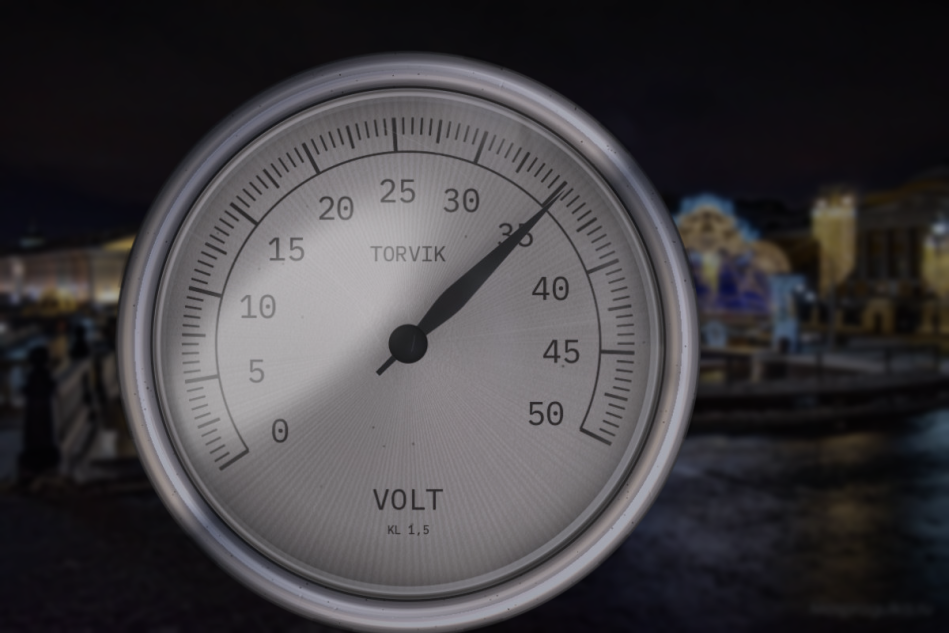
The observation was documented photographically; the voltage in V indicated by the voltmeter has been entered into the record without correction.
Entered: 35.25 V
